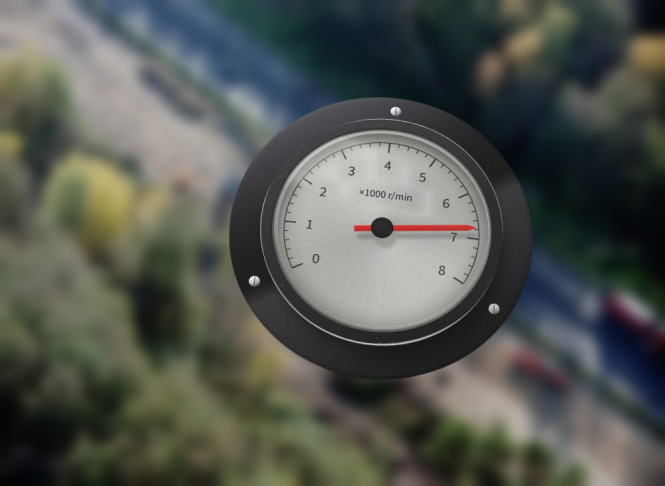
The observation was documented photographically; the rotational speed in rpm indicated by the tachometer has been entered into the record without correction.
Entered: 6800 rpm
